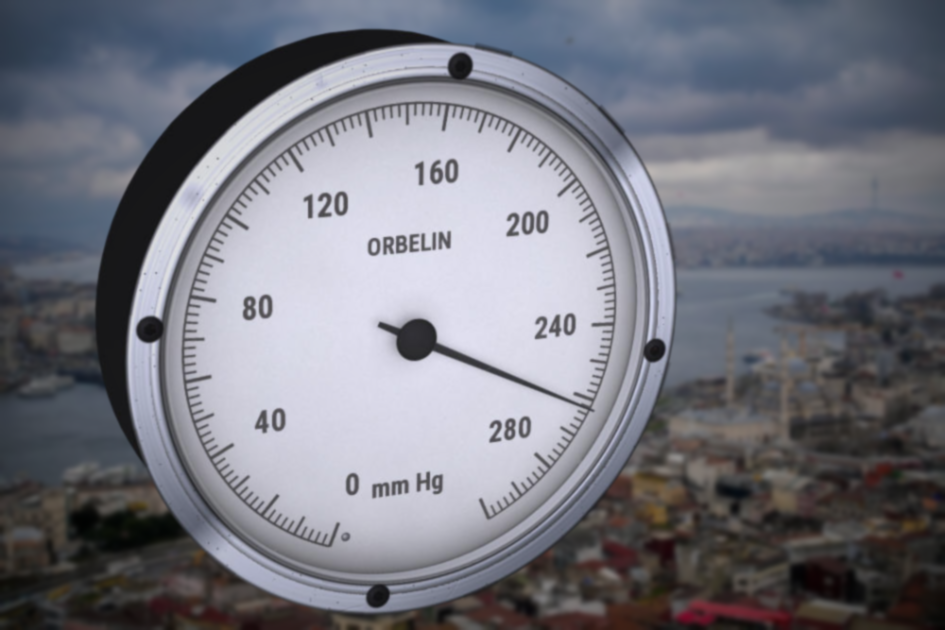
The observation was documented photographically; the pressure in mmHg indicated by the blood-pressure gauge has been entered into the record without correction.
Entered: 262 mmHg
